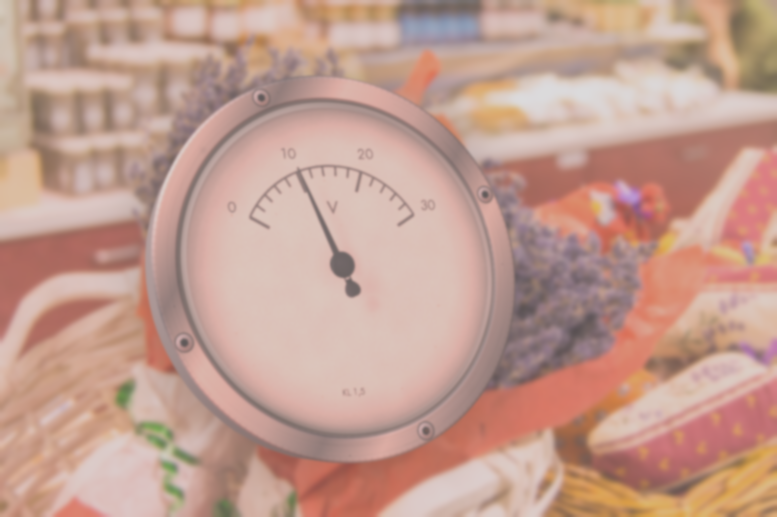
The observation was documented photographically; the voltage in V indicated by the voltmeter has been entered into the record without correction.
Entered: 10 V
